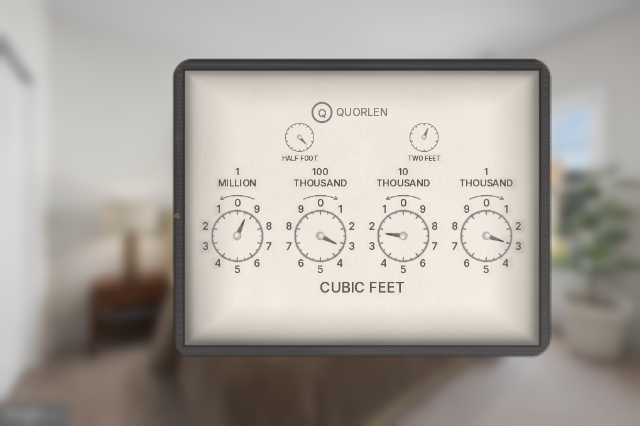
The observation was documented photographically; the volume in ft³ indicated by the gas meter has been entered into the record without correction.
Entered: 932300 ft³
